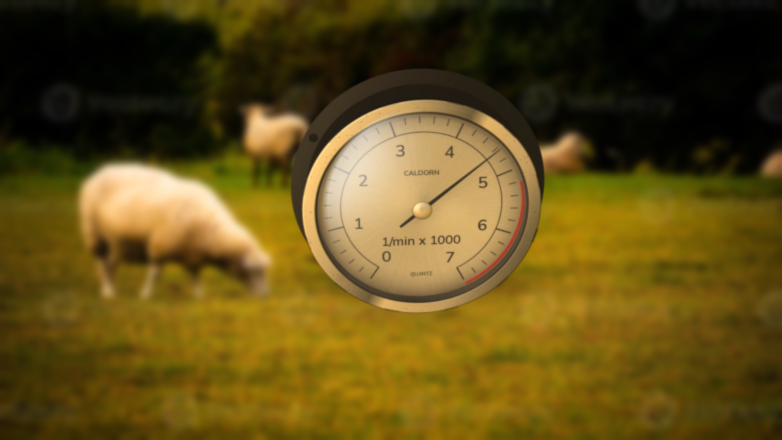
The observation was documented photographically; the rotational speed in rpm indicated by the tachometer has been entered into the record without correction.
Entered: 4600 rpm
